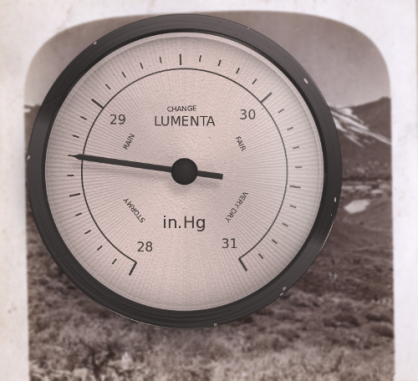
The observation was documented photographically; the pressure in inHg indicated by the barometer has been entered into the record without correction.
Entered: 28.7 inHg
